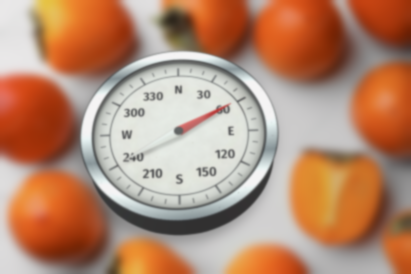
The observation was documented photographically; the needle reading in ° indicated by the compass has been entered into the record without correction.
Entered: 60 °
